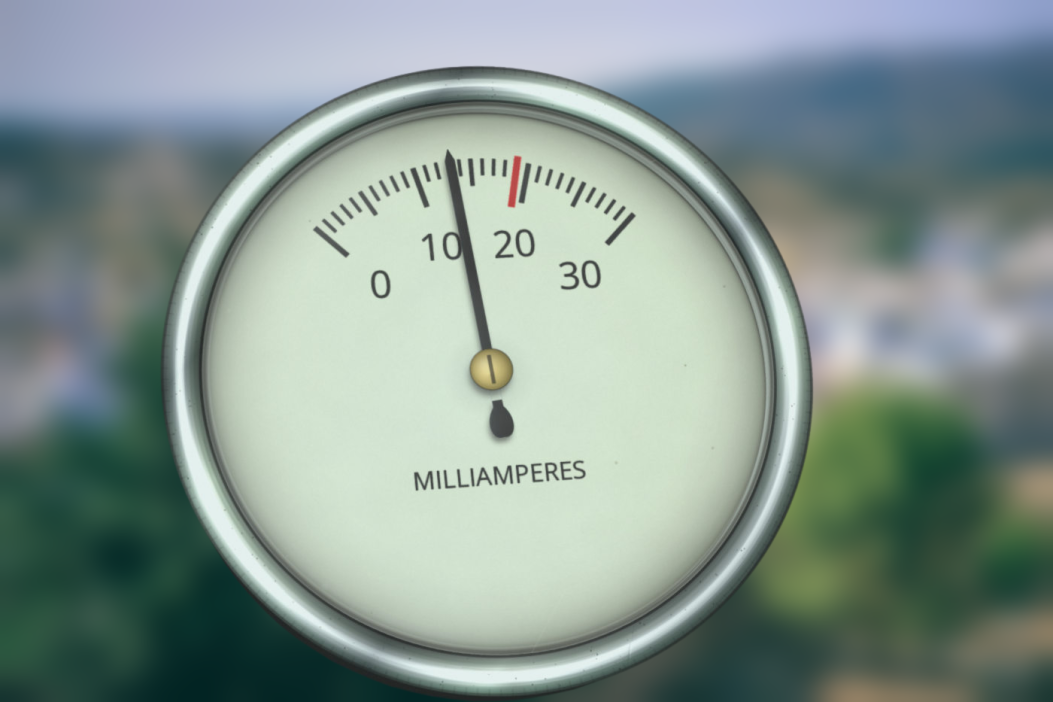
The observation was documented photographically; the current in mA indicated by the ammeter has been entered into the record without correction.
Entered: 13 mA
